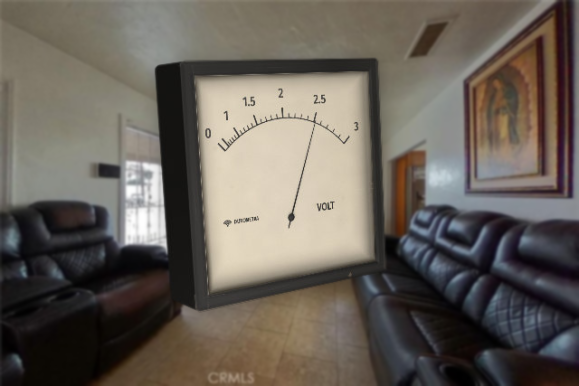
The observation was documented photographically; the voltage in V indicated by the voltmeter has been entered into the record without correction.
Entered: 2.5 V
